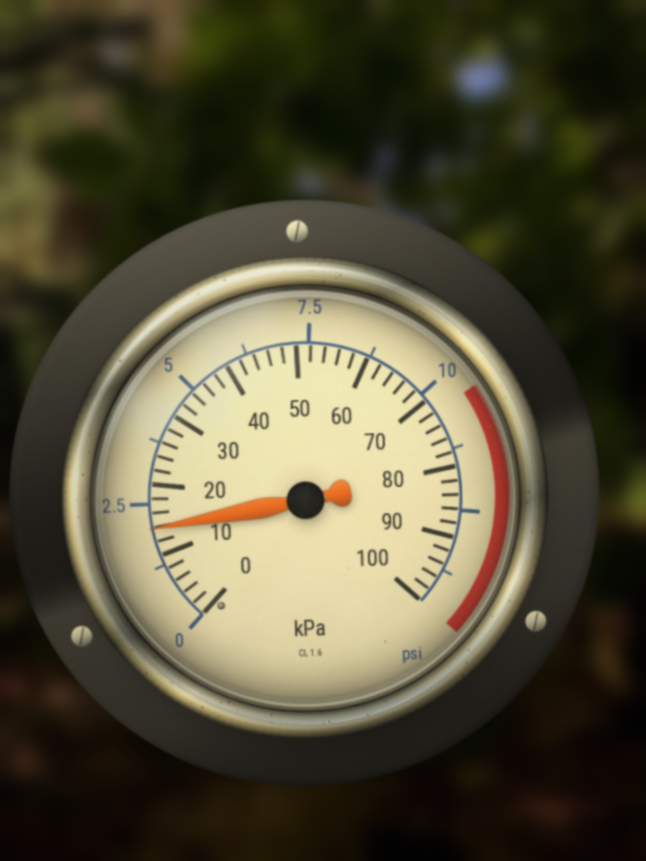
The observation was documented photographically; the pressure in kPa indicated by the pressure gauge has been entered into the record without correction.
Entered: 14 kPa
